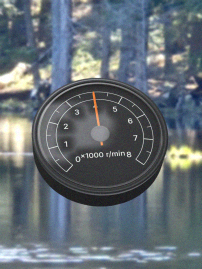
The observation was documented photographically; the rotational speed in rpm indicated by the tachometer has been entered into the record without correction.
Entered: 4000 rpm
